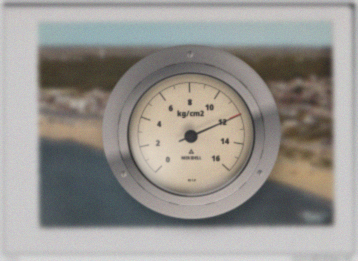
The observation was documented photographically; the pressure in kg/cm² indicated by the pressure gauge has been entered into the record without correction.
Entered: 12 kg/cm²
